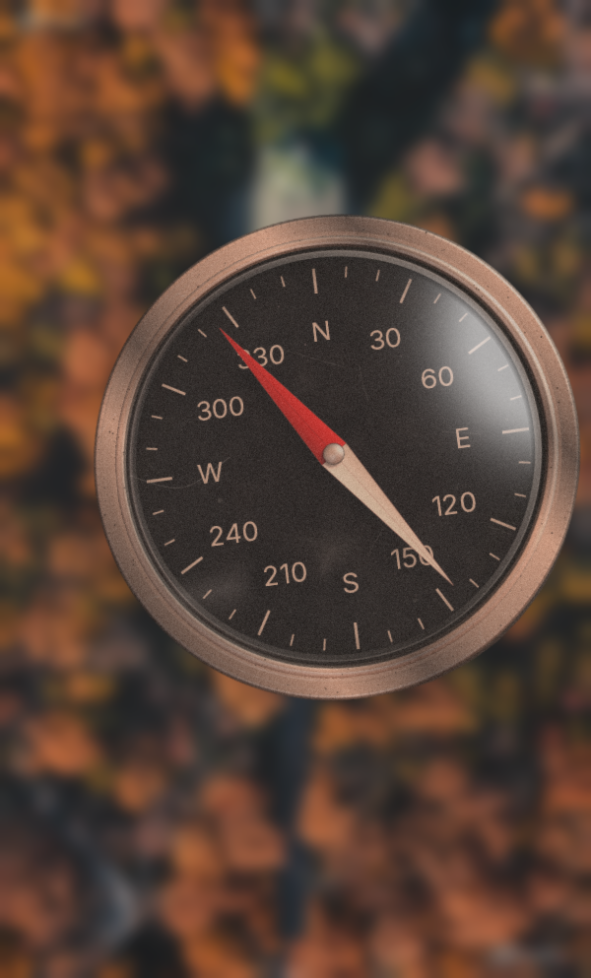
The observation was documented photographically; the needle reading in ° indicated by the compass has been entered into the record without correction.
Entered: 325 °
